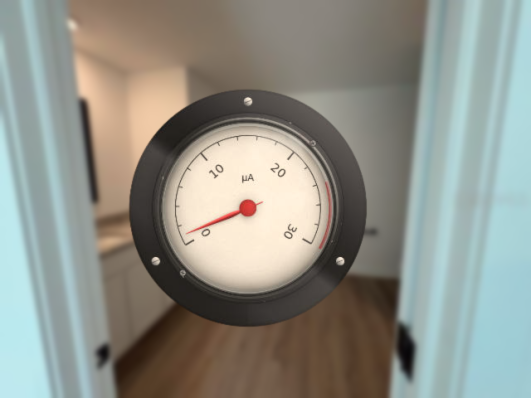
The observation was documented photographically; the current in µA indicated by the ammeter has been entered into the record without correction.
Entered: 1 µA
